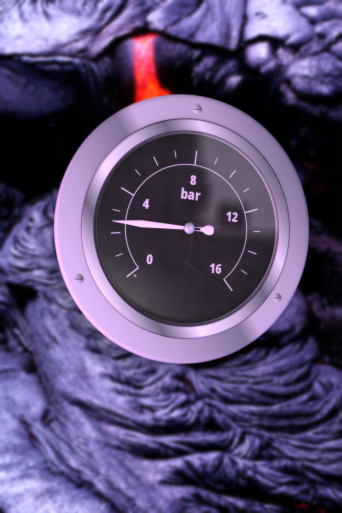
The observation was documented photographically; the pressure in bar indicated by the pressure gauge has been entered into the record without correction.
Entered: 2.5 bar
